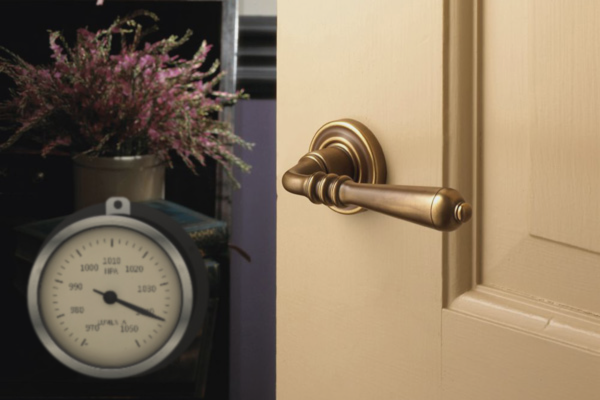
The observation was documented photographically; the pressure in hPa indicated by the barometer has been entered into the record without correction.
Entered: 1040 hPa
